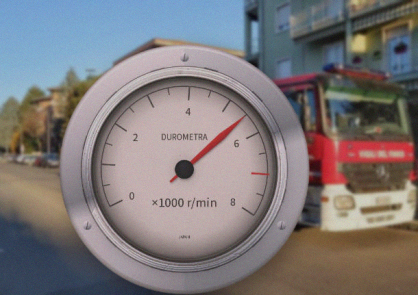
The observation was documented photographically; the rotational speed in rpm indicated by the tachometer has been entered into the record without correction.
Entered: 5500 rpm
